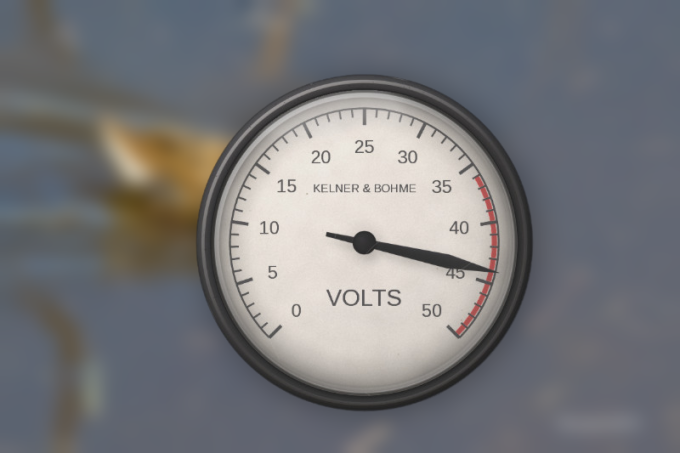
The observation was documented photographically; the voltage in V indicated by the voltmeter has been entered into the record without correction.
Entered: 44 V
